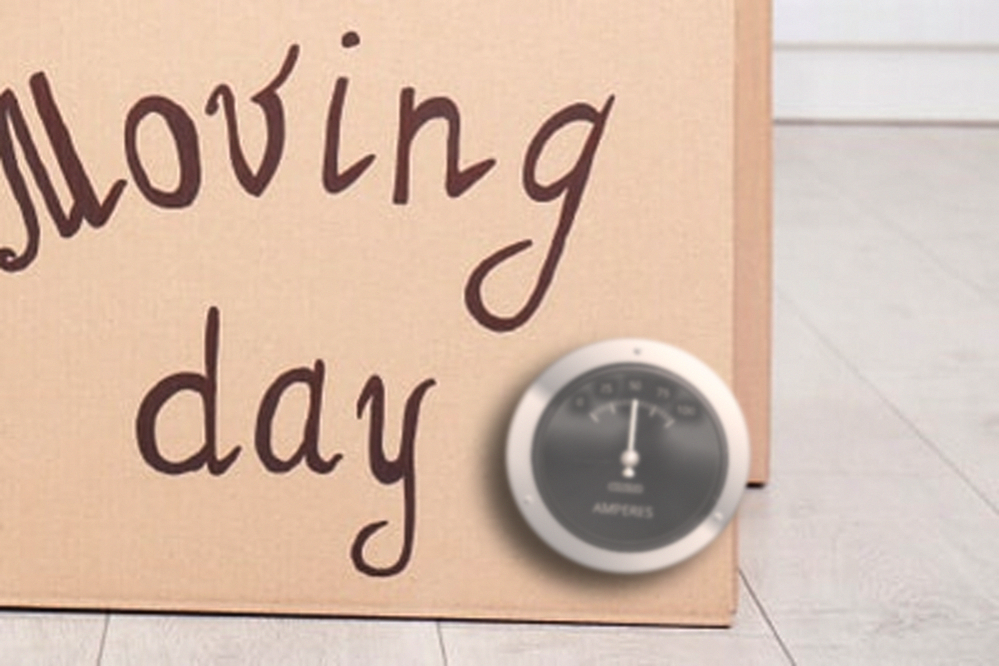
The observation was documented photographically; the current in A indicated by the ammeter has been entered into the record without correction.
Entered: 50 A
